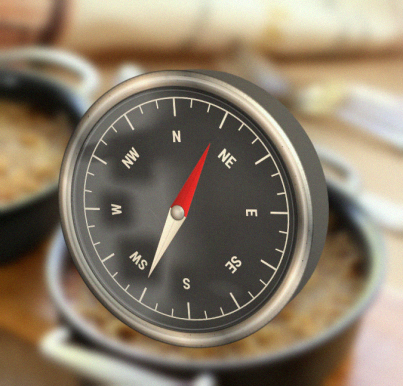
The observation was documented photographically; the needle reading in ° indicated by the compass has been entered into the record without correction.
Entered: 30 °
